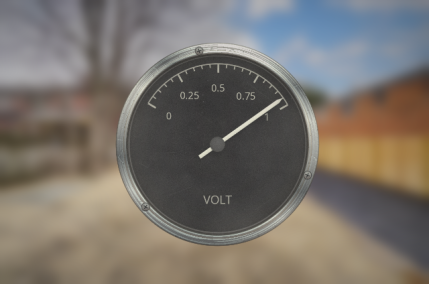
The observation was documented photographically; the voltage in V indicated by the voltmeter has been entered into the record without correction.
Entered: 0.95 V
